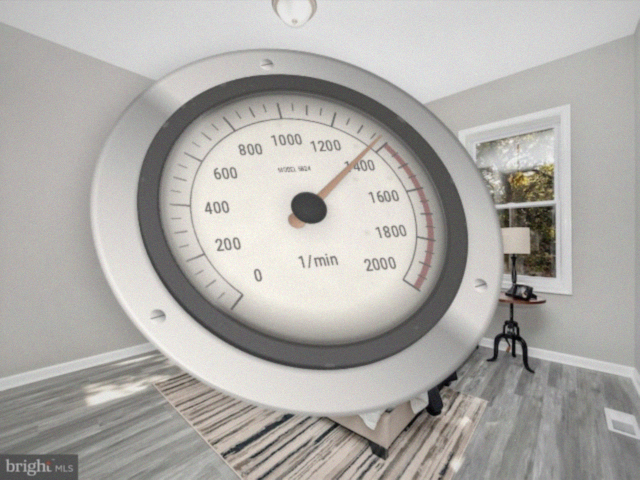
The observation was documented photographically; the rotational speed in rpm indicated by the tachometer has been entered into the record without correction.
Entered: 1375 rpm
